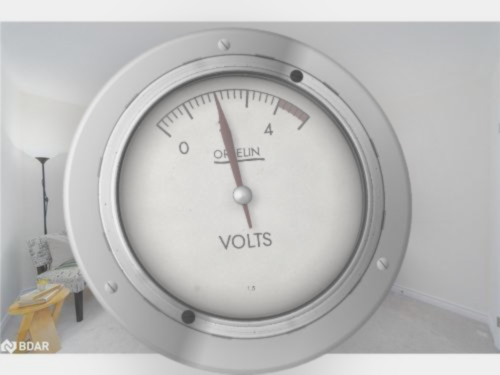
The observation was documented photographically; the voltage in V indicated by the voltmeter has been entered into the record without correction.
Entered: 2 V
